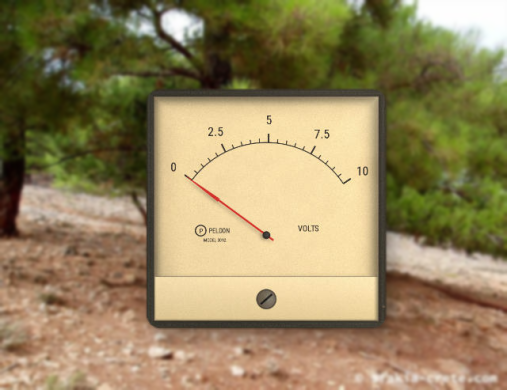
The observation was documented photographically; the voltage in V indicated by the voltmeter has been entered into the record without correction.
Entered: 0 V
